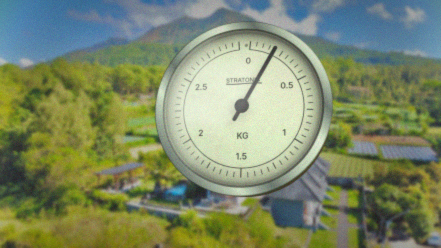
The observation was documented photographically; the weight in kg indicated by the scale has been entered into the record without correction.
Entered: 0.2 kg
